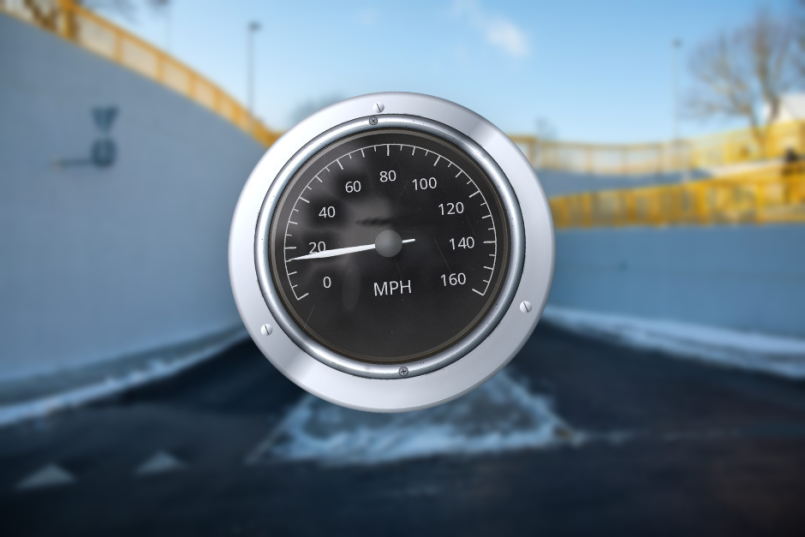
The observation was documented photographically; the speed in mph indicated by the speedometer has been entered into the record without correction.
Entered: 15 mph
